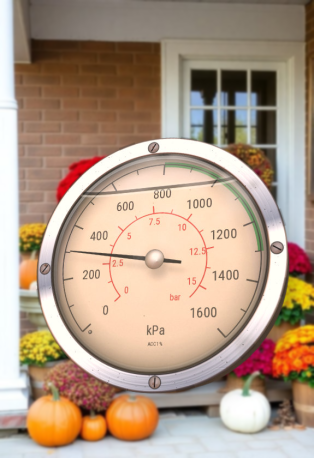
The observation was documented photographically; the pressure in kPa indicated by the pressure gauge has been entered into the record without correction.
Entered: 300 kPa
